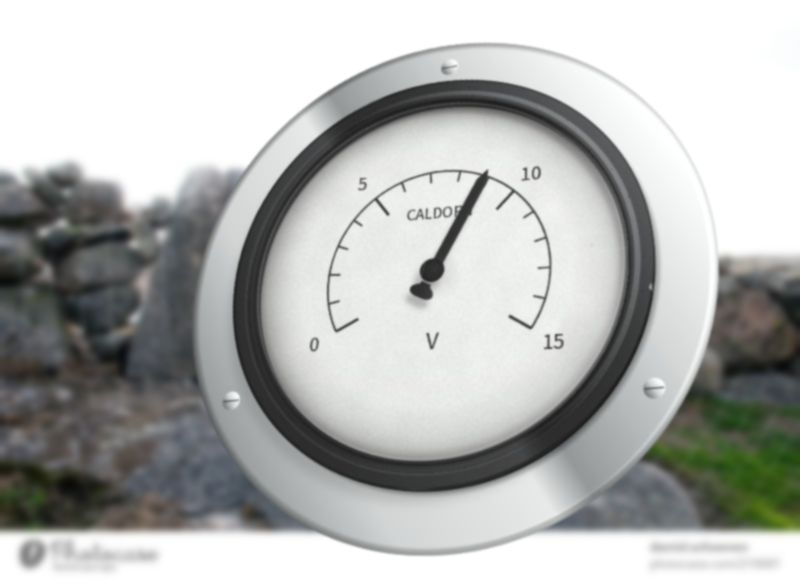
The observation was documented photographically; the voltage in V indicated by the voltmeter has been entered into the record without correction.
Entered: 9 V
